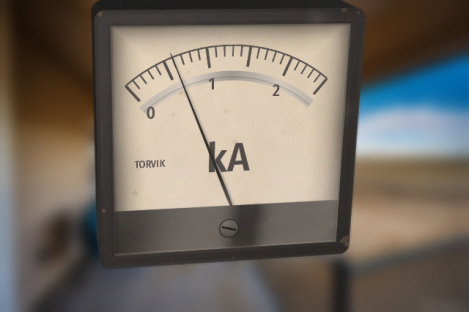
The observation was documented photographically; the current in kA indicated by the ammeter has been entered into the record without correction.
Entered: 0.6 kA
